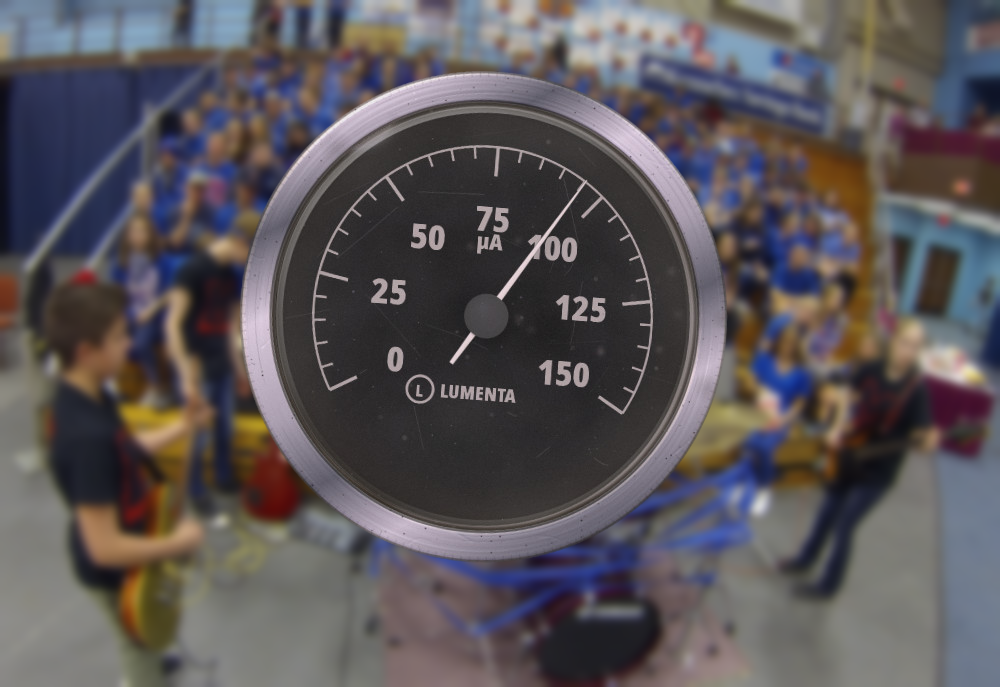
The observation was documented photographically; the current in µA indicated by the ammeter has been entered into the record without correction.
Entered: 95 µA
